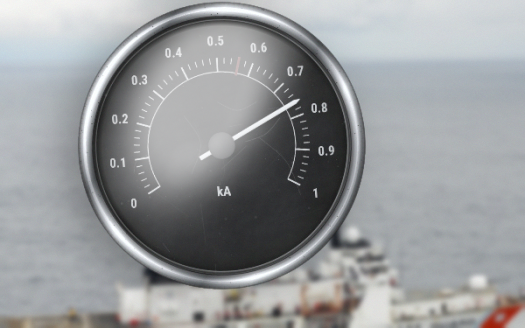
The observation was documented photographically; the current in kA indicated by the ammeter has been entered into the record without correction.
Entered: 0.76 kA
